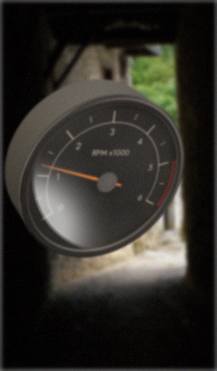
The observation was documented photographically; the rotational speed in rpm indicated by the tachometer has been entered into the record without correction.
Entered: 1250 rpm
